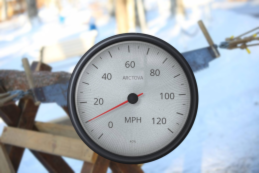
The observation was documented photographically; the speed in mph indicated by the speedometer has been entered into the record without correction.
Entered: 10 mph
